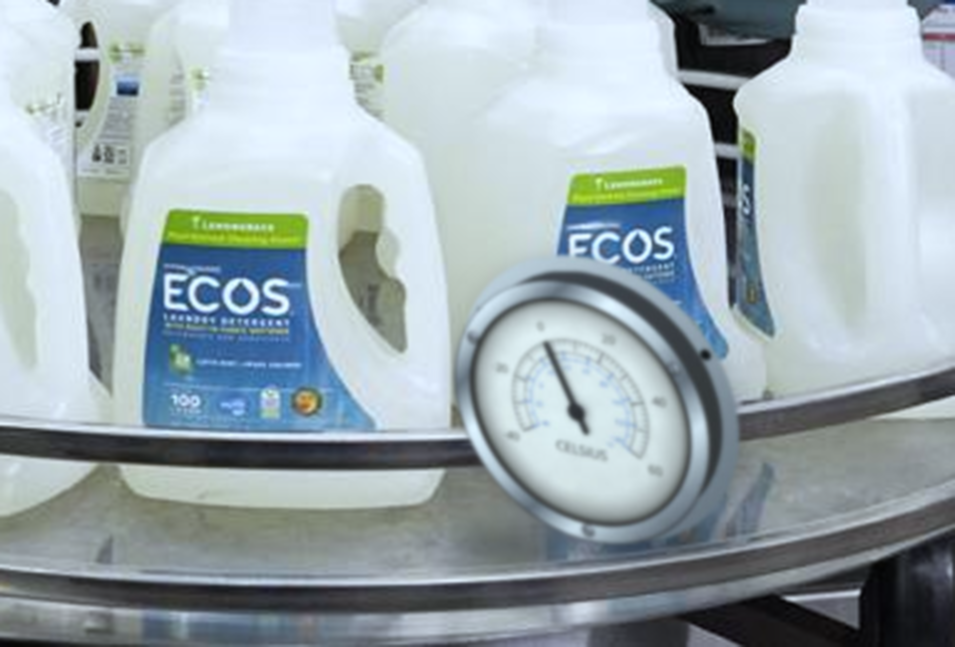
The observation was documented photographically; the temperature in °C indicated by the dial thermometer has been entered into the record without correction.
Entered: 0 °C
